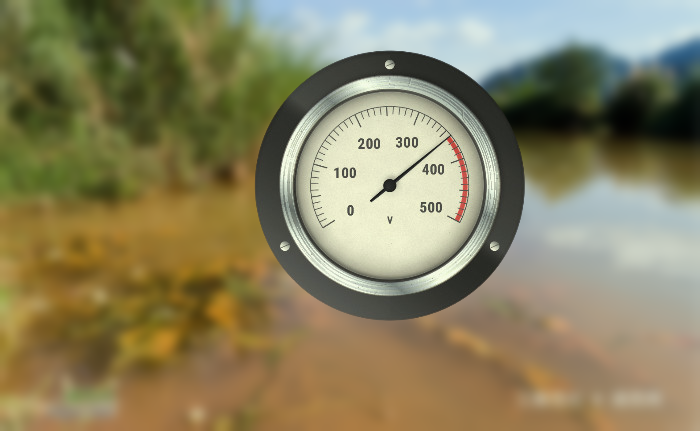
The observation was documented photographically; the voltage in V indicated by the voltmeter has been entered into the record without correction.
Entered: 360 V
